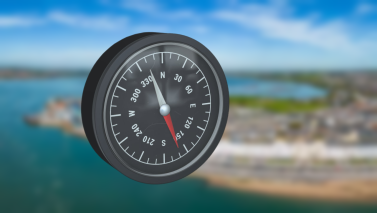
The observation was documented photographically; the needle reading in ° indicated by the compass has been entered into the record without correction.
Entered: 160 °
